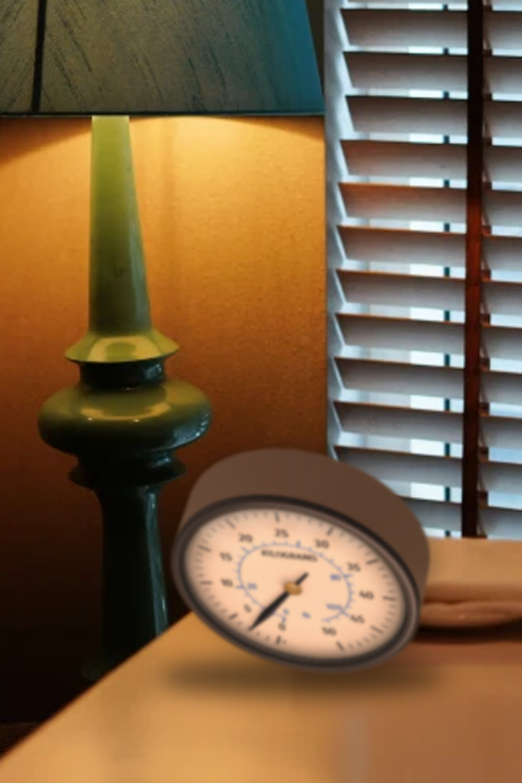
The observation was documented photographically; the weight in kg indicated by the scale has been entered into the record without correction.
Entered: 3 kg
